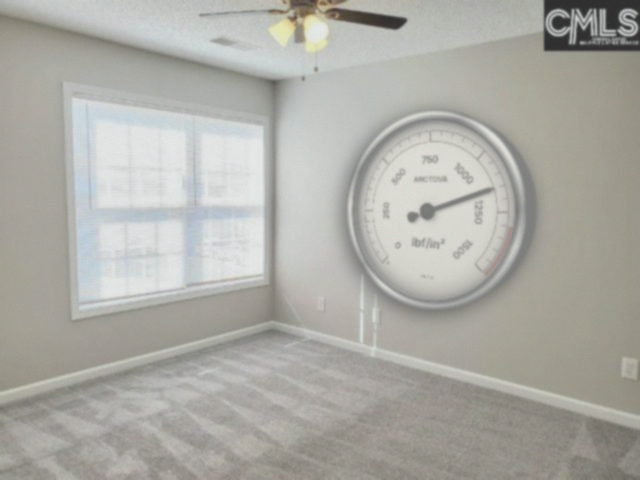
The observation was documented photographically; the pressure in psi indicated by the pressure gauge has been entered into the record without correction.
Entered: 1150 psi
